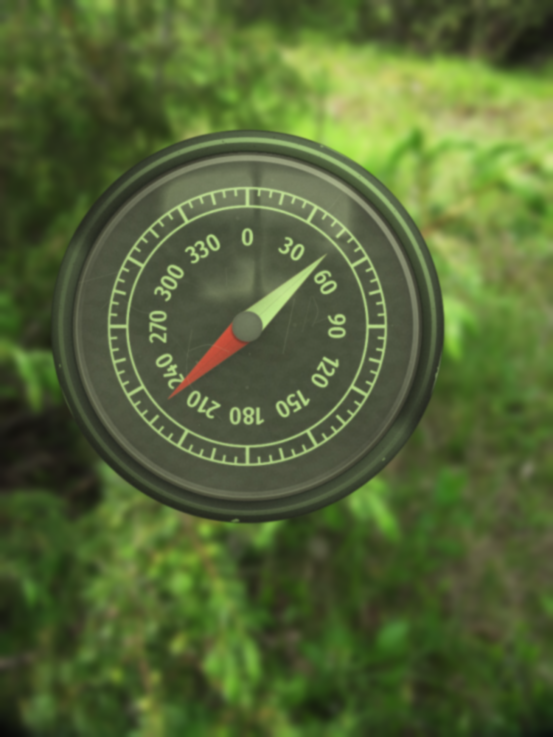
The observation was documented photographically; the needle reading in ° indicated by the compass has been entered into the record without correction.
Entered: 227.5 °
